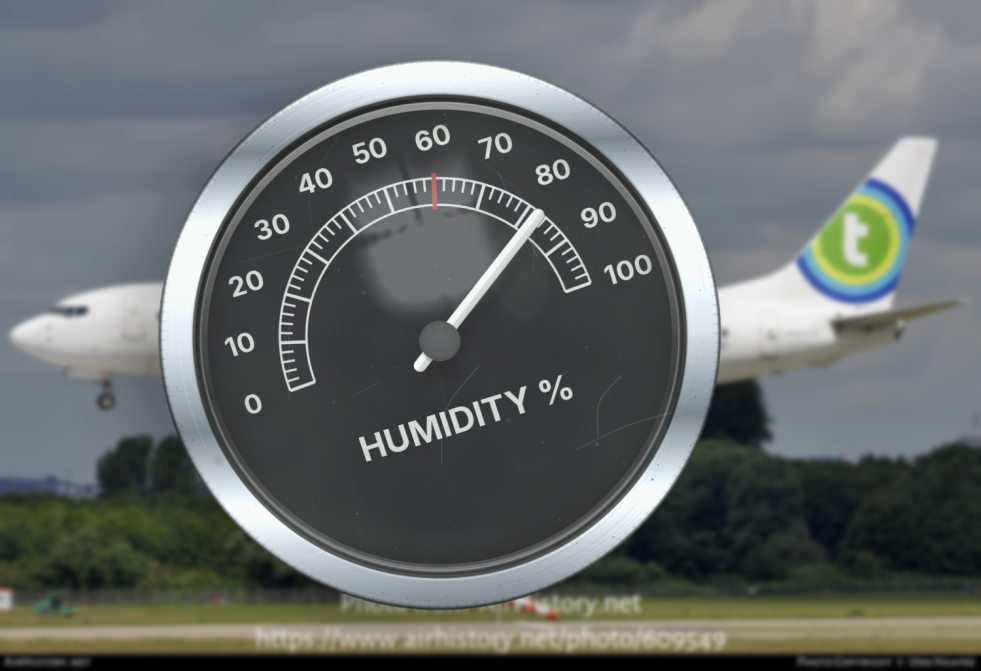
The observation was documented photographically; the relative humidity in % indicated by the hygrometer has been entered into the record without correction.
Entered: 82 %
